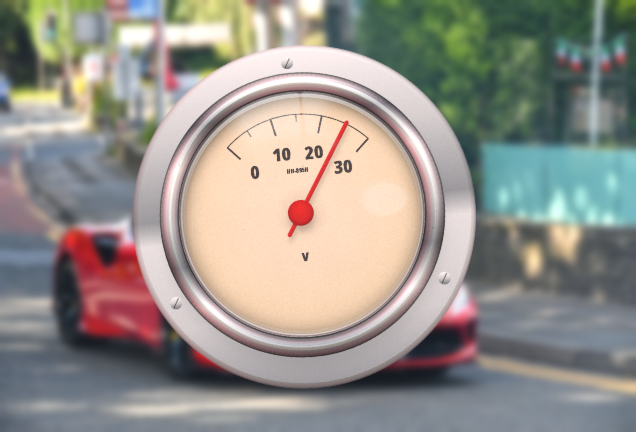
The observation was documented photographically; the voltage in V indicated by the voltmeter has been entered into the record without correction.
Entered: 25 V
